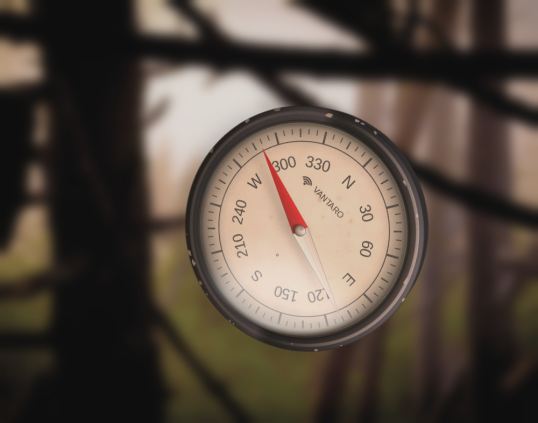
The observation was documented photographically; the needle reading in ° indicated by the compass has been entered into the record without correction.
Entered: 290 °
